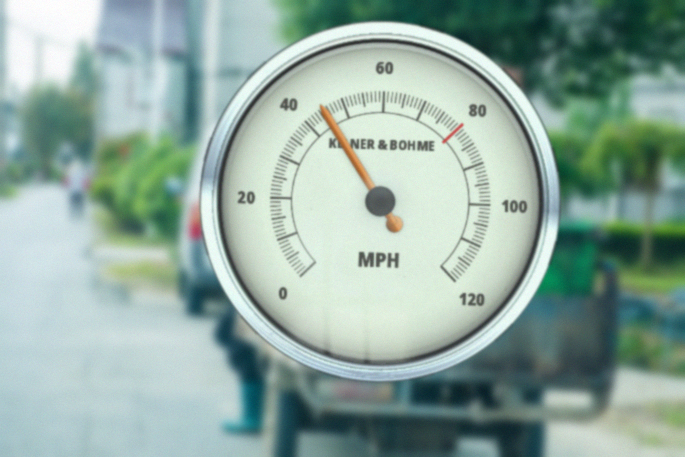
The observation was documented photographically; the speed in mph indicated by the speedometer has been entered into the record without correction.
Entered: 45 mph
